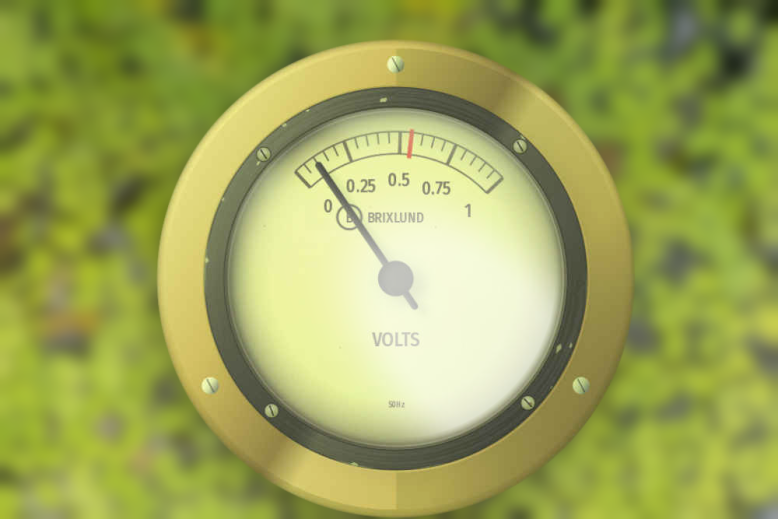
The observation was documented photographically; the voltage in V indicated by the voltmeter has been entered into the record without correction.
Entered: 0.1 V
